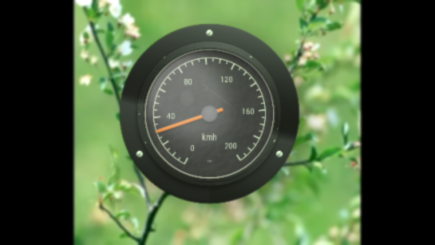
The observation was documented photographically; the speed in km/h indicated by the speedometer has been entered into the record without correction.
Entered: 30 km/h
